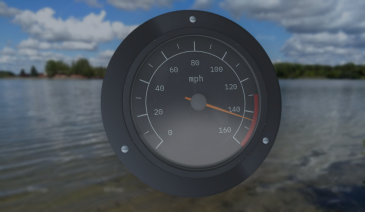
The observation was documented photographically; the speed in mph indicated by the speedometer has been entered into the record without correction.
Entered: 145 mph
